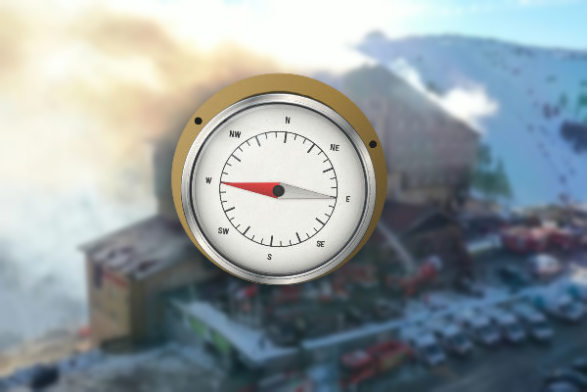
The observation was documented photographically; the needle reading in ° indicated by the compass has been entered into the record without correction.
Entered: 270 °
